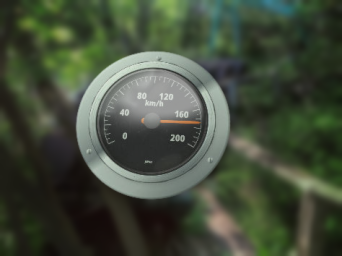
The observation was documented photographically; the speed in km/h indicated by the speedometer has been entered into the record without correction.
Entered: 175 km/h
